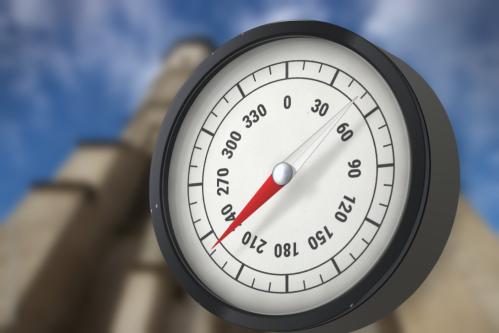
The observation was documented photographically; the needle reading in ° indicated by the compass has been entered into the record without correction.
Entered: 230 °
